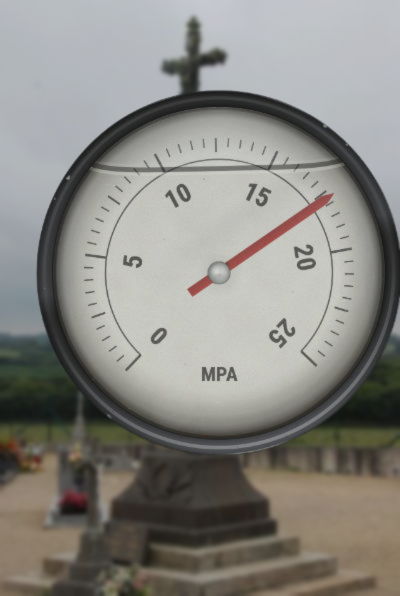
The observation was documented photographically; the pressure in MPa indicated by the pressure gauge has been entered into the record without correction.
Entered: 17.75 MPa
